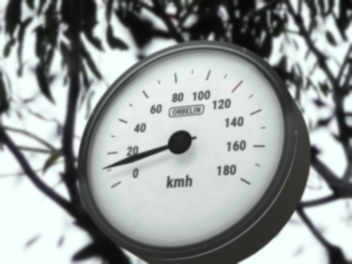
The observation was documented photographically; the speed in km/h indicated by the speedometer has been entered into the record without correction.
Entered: 10 km/h
